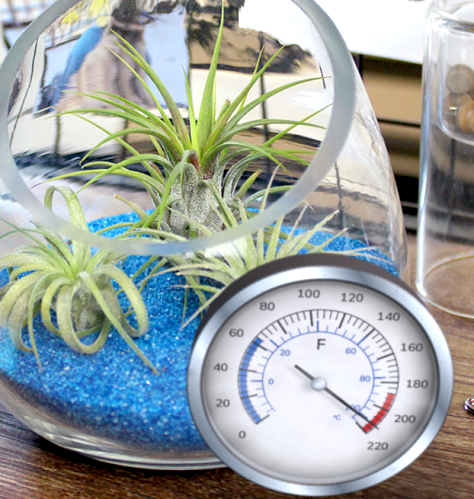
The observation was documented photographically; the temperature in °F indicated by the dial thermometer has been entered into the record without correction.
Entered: 212 °F
